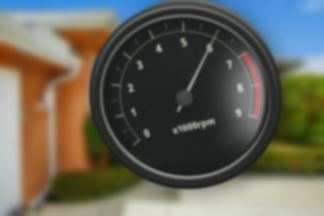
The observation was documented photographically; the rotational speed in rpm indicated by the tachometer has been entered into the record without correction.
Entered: 6000 rpm
